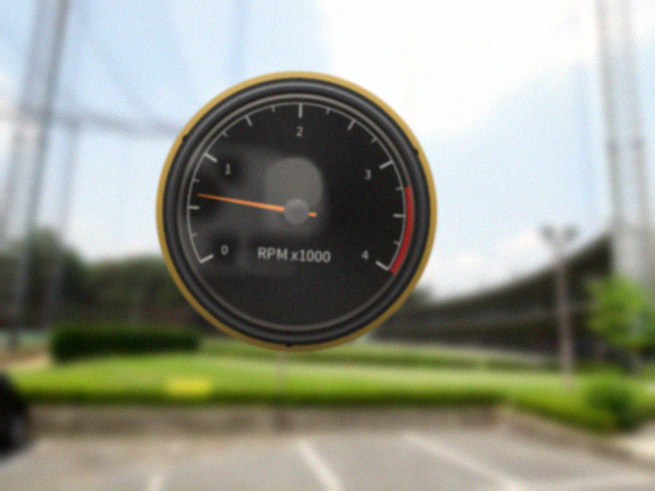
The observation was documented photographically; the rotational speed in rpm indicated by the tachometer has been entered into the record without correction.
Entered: 625 rpm
